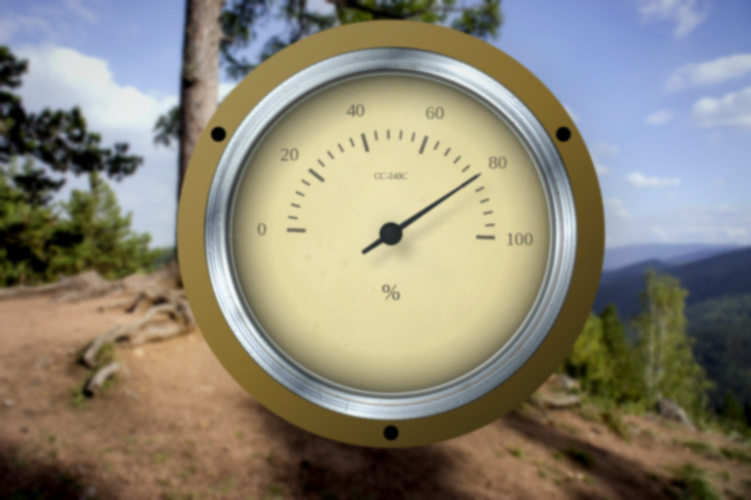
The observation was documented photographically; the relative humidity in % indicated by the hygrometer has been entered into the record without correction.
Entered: 80 %
